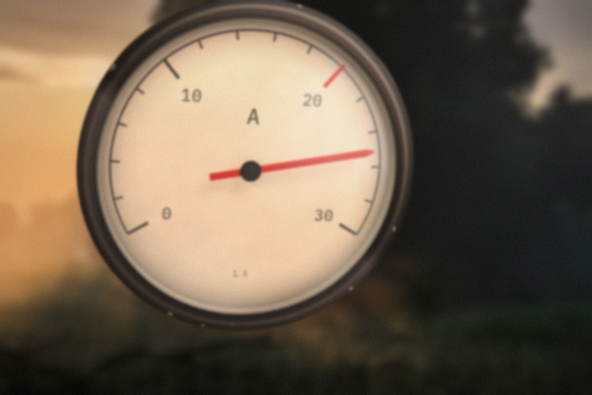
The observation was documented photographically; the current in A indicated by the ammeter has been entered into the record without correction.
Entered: 25 A
